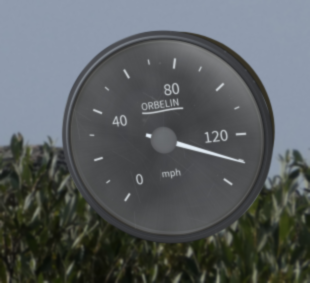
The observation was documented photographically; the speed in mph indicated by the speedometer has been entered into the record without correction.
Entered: 130 mph
